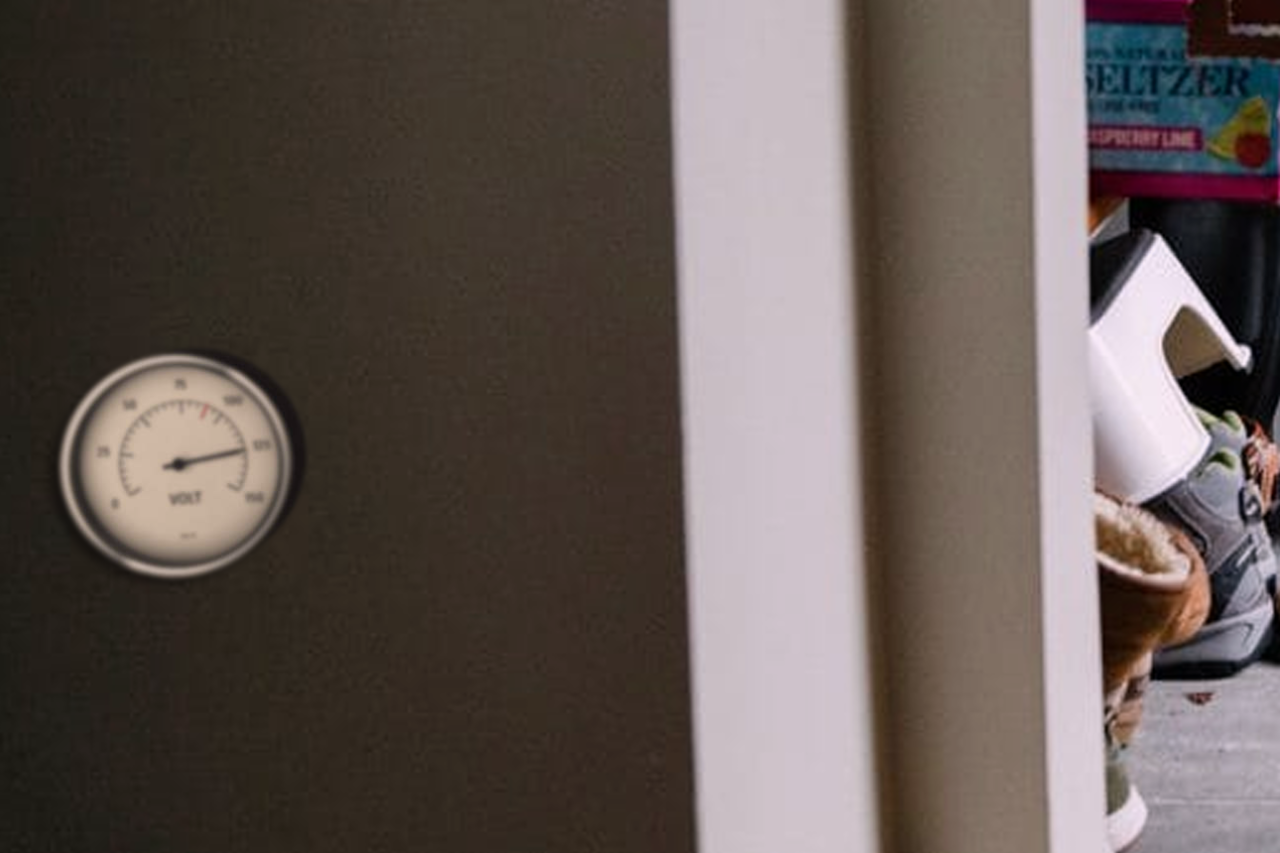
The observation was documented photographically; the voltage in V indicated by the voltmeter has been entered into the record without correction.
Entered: 125 V
